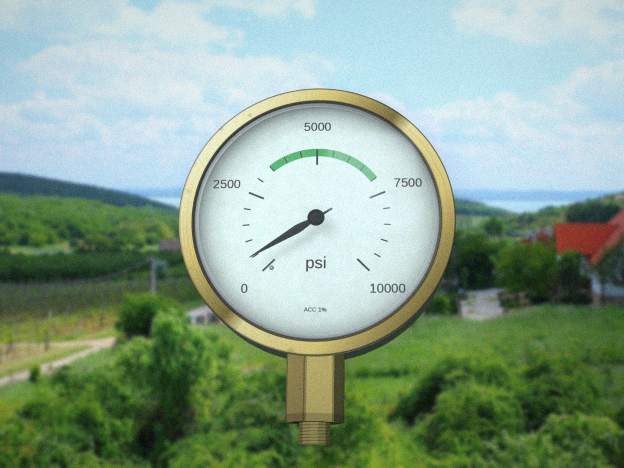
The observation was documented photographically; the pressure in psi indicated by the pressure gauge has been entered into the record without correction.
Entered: 500 psi
